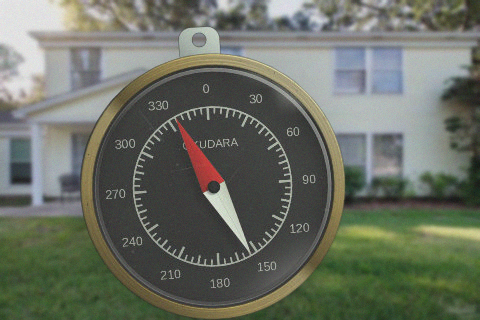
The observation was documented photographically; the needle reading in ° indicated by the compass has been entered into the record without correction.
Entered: 335 °
